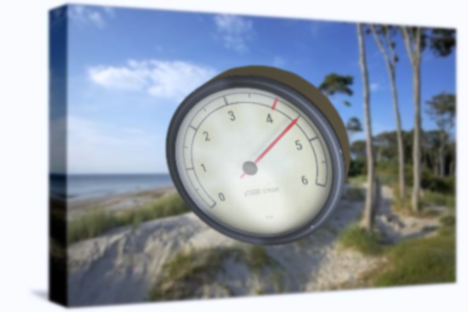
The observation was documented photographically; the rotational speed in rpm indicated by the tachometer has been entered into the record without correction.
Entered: 4500 rpm
